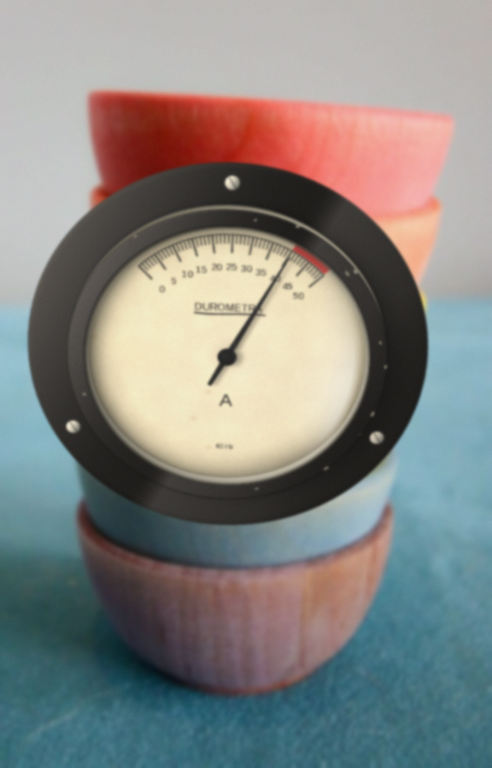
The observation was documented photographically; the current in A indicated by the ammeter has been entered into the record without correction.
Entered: 40 A
